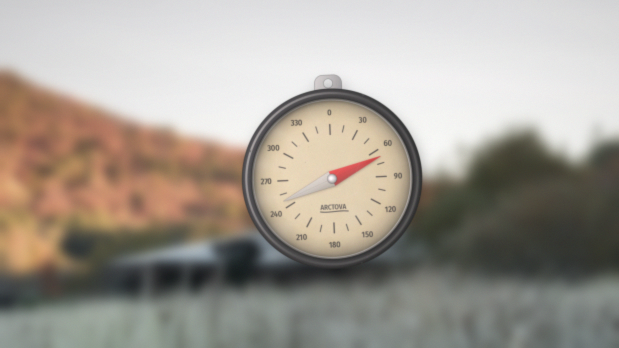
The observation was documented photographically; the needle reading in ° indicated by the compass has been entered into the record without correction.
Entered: 67.5 °
